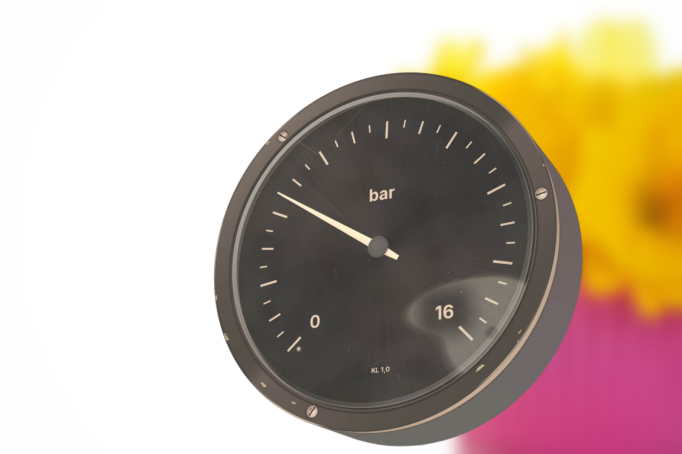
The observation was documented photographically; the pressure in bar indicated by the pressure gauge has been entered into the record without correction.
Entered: 4.5 bar
